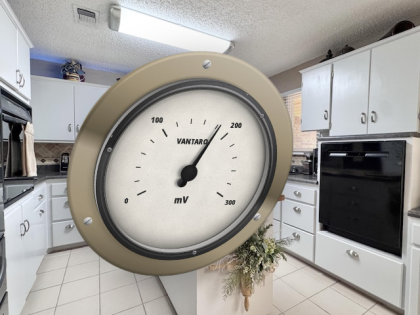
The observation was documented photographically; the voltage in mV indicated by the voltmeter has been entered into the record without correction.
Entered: 180 mV
